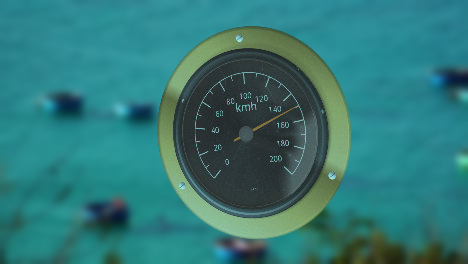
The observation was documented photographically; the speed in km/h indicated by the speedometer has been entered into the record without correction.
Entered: 150 km/h
